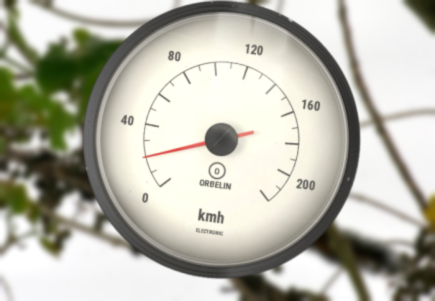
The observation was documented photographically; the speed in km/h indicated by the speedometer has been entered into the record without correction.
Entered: 20 km/h
